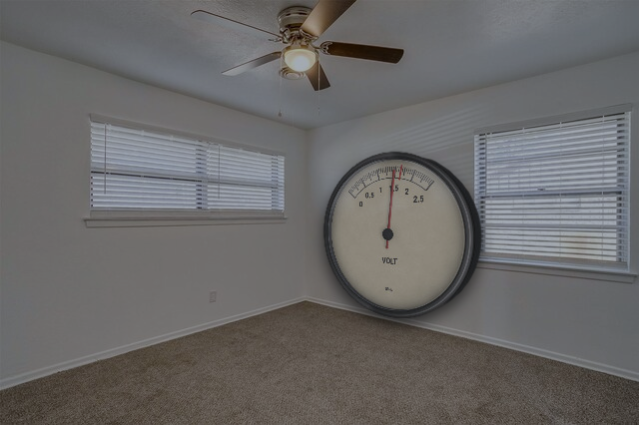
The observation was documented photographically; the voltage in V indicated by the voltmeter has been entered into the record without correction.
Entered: 1.5 V
